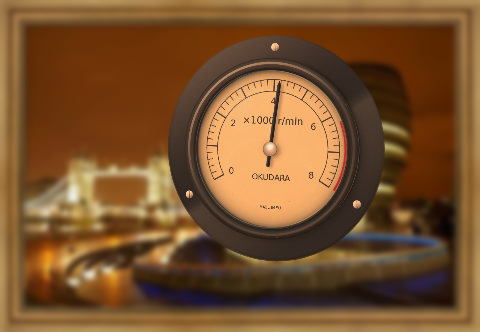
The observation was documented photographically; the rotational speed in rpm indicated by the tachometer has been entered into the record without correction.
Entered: 4200 rpm
